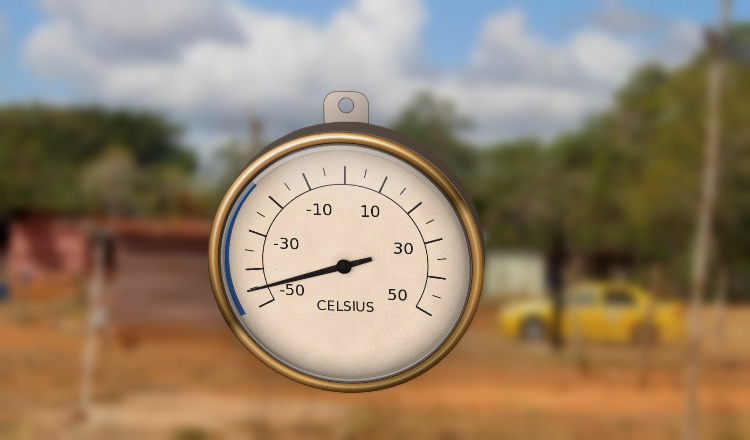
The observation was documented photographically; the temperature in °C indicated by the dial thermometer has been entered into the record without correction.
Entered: -45 °C
